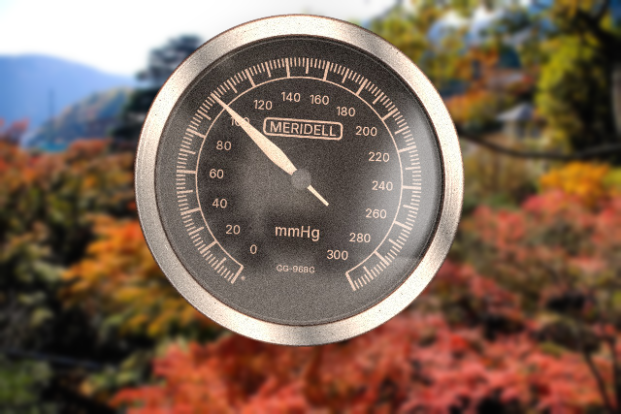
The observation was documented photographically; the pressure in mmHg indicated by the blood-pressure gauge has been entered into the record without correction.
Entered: 100 mmHg
